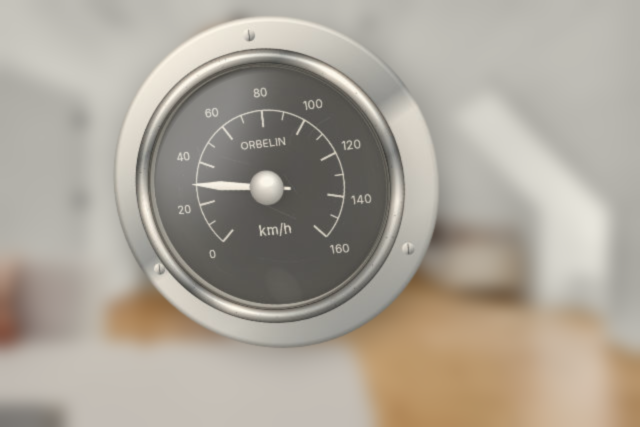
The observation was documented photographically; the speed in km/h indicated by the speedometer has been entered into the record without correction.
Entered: 30 km/h
